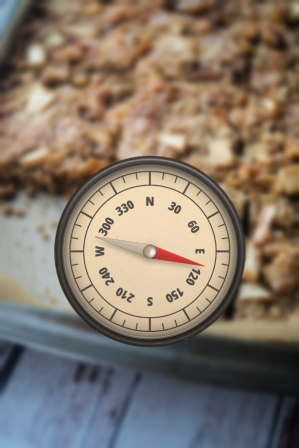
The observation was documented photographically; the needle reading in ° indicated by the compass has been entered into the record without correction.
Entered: 105 °
